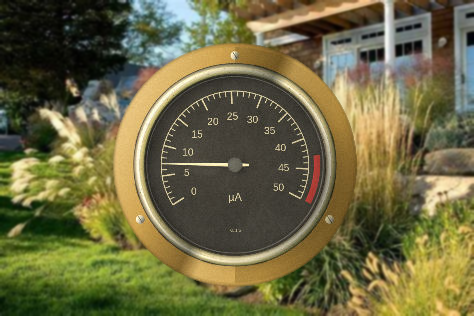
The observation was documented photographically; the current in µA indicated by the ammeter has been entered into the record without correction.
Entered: 7 µA
